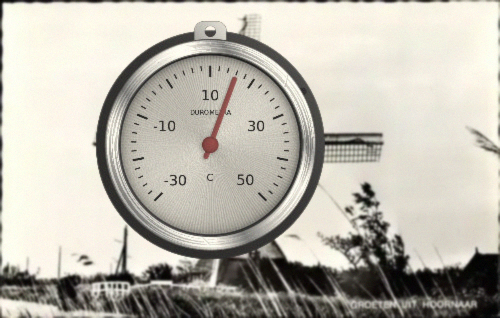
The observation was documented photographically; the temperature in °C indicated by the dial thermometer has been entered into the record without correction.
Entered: 16 °C
